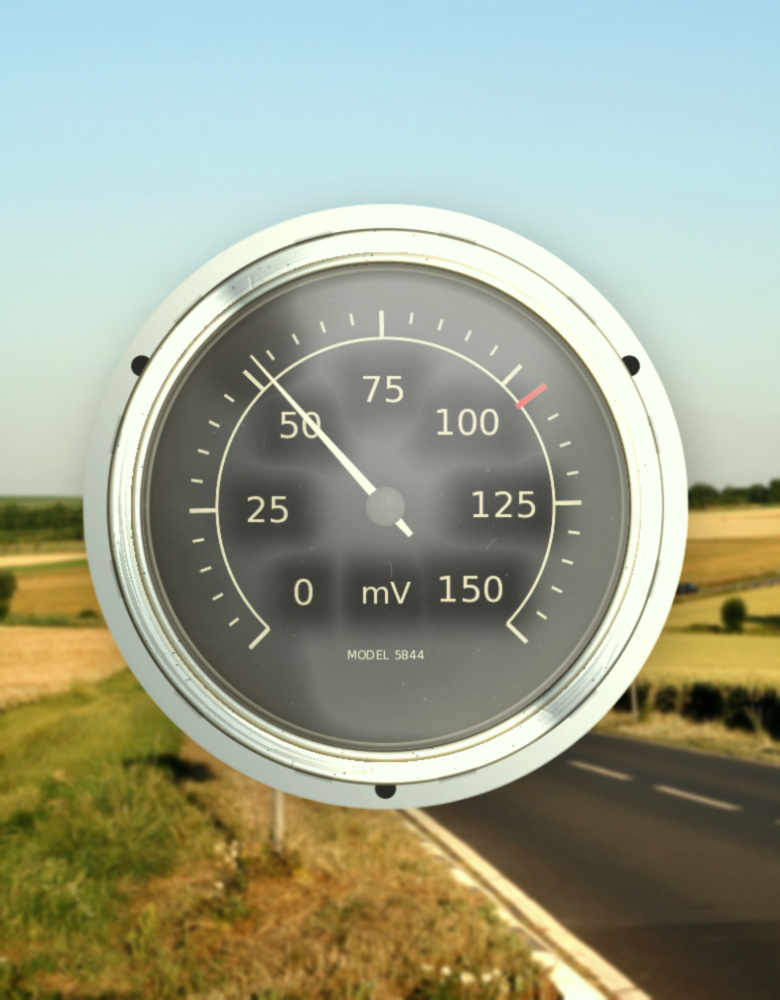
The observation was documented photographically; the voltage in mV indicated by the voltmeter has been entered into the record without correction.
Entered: 52.5 mV
